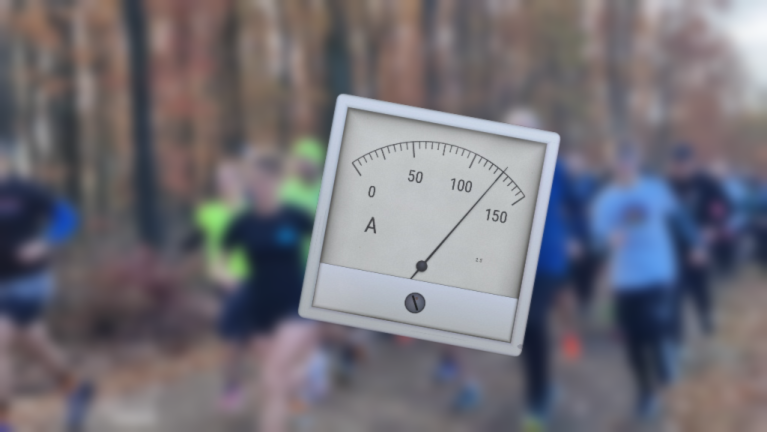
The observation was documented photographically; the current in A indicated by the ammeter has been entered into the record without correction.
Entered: 125 A
